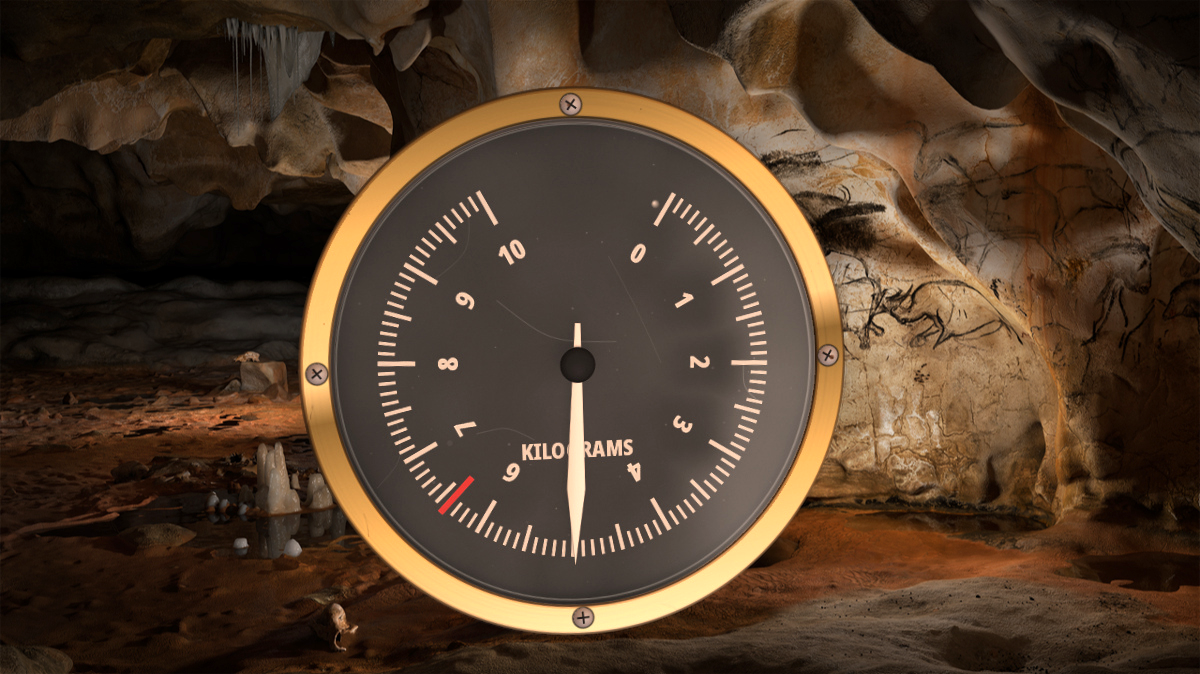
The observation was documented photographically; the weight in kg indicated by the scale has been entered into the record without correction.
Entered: 5 kg
